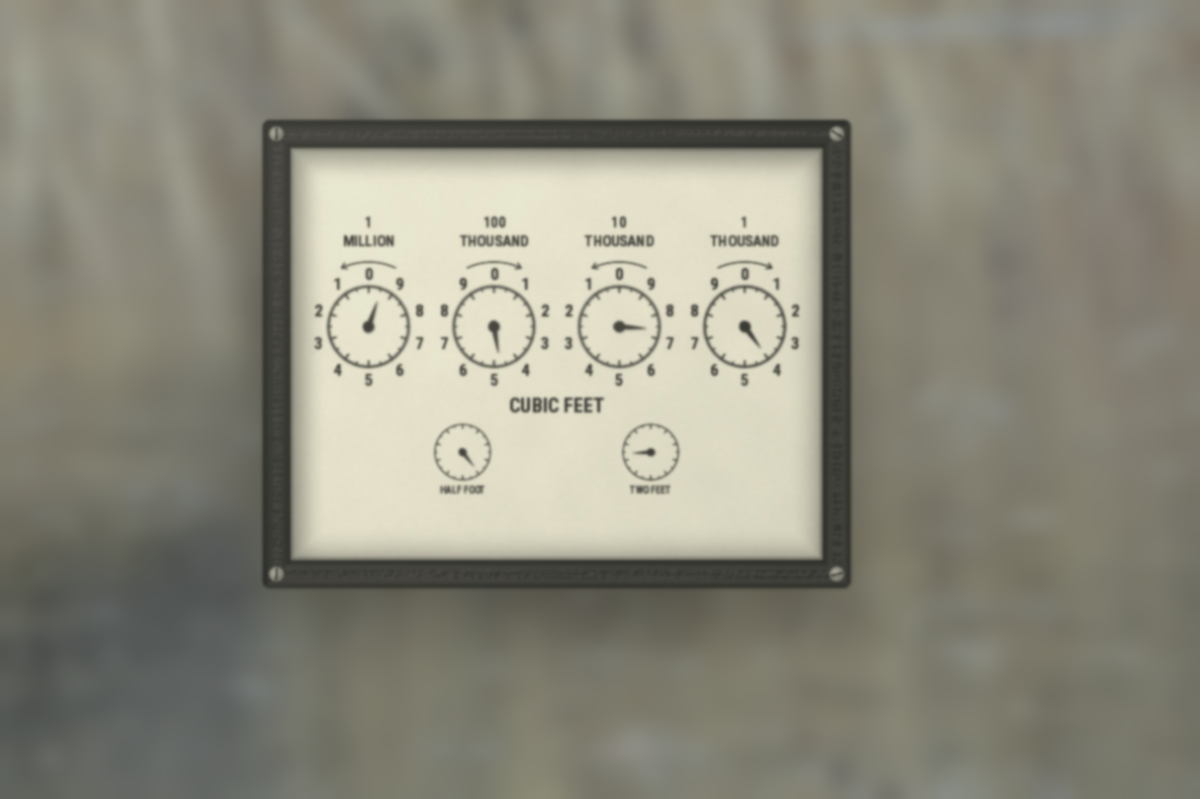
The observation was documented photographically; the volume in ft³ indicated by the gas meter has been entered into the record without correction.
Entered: 947400 ft³
